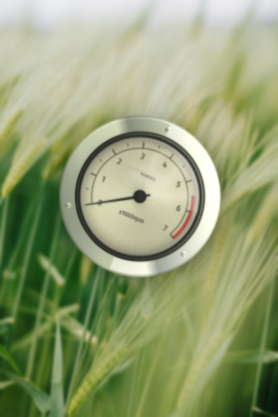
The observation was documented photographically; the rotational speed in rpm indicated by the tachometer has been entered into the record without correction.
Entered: 0 rpm
